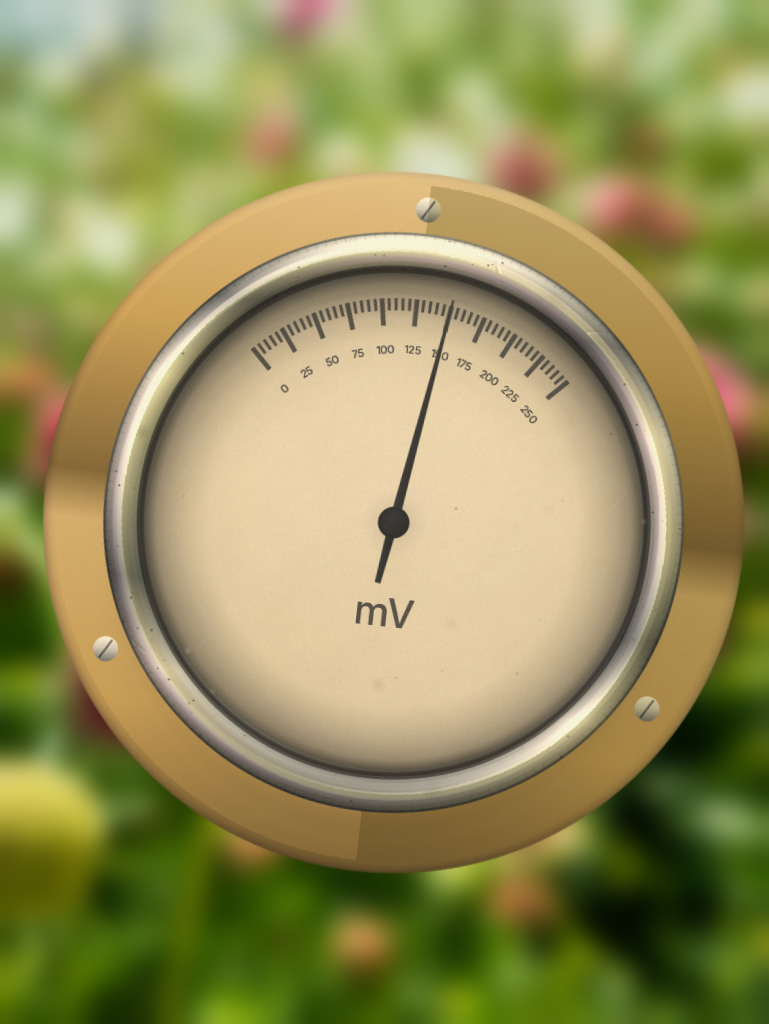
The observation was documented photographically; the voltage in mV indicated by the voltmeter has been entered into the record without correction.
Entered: 150 mV
